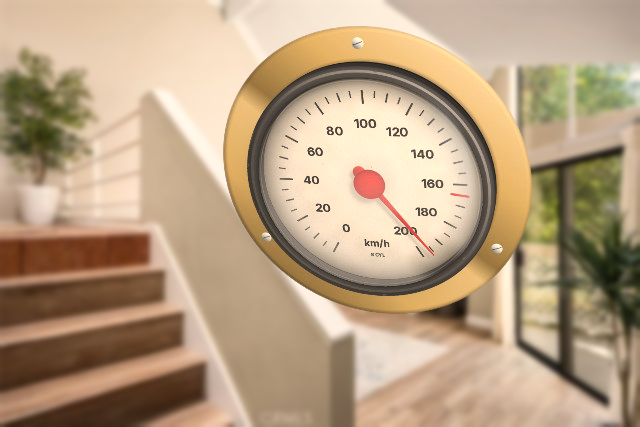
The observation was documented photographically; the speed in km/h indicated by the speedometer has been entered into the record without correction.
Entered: 195 km/h
